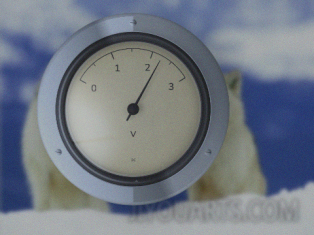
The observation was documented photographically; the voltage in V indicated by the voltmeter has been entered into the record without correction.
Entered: 2.25 V
